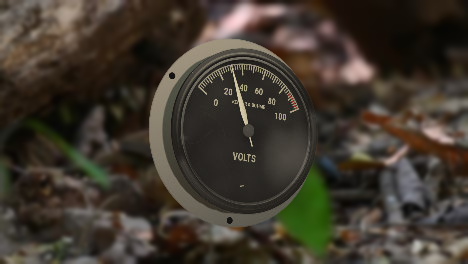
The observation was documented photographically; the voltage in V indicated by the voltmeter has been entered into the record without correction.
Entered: 30 V
